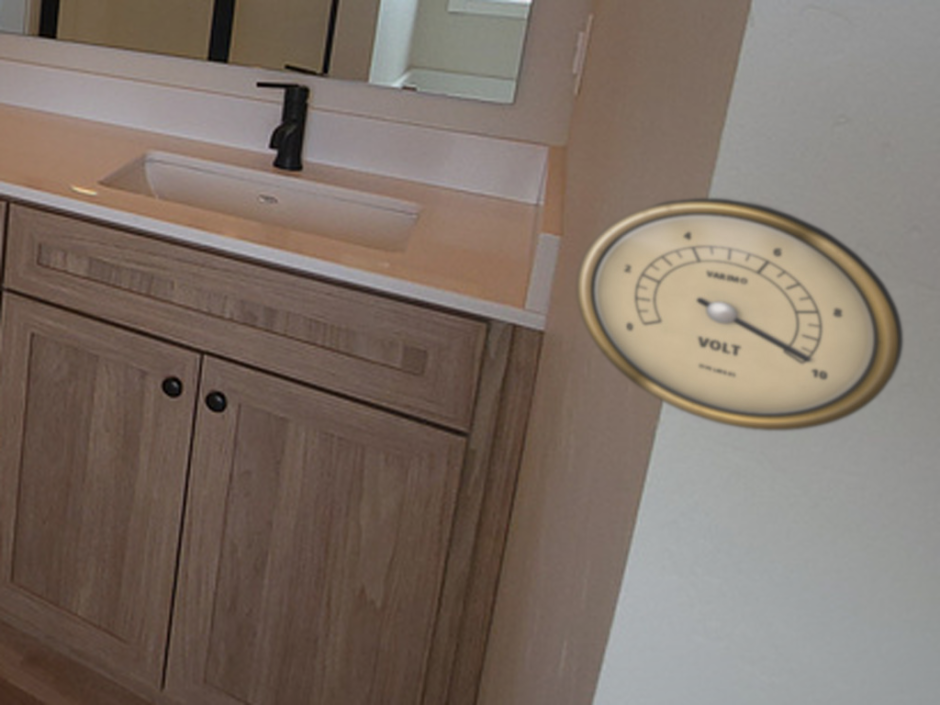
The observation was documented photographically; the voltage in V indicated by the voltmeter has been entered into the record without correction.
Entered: 9.75 V
